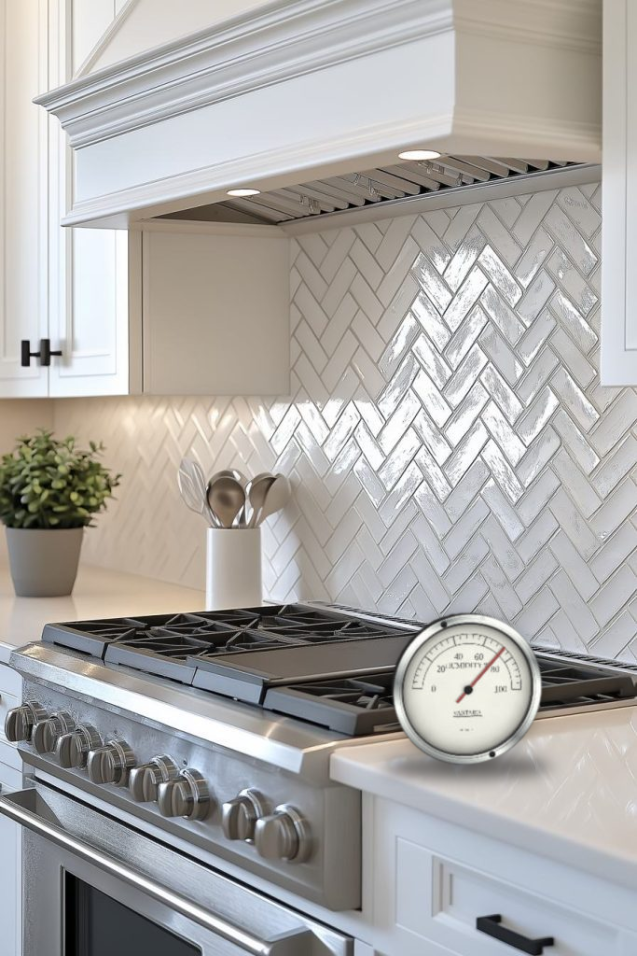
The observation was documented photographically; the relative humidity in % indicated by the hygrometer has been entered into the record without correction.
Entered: 72 %
